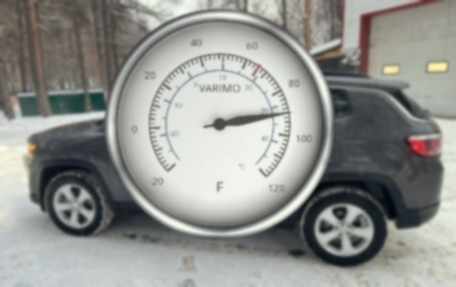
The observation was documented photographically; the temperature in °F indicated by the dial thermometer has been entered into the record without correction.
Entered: 90 °F
